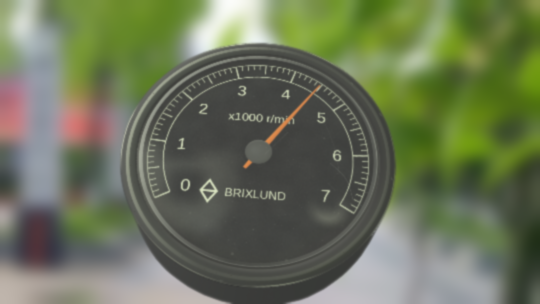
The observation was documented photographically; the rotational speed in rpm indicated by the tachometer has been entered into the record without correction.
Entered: 4500 rpm
